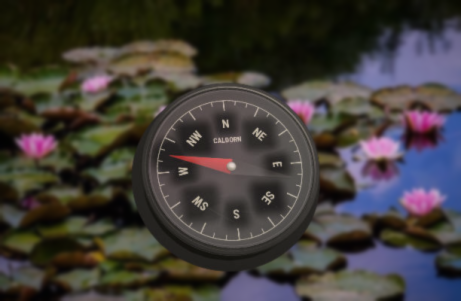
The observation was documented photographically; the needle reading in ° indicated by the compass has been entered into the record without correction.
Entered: 285 °
